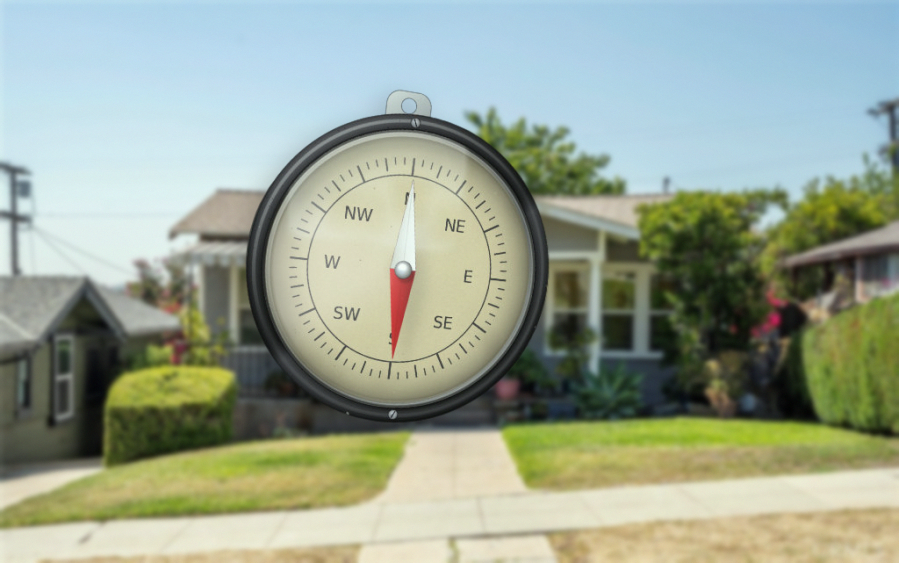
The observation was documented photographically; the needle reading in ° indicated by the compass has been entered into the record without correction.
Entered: 180 °
